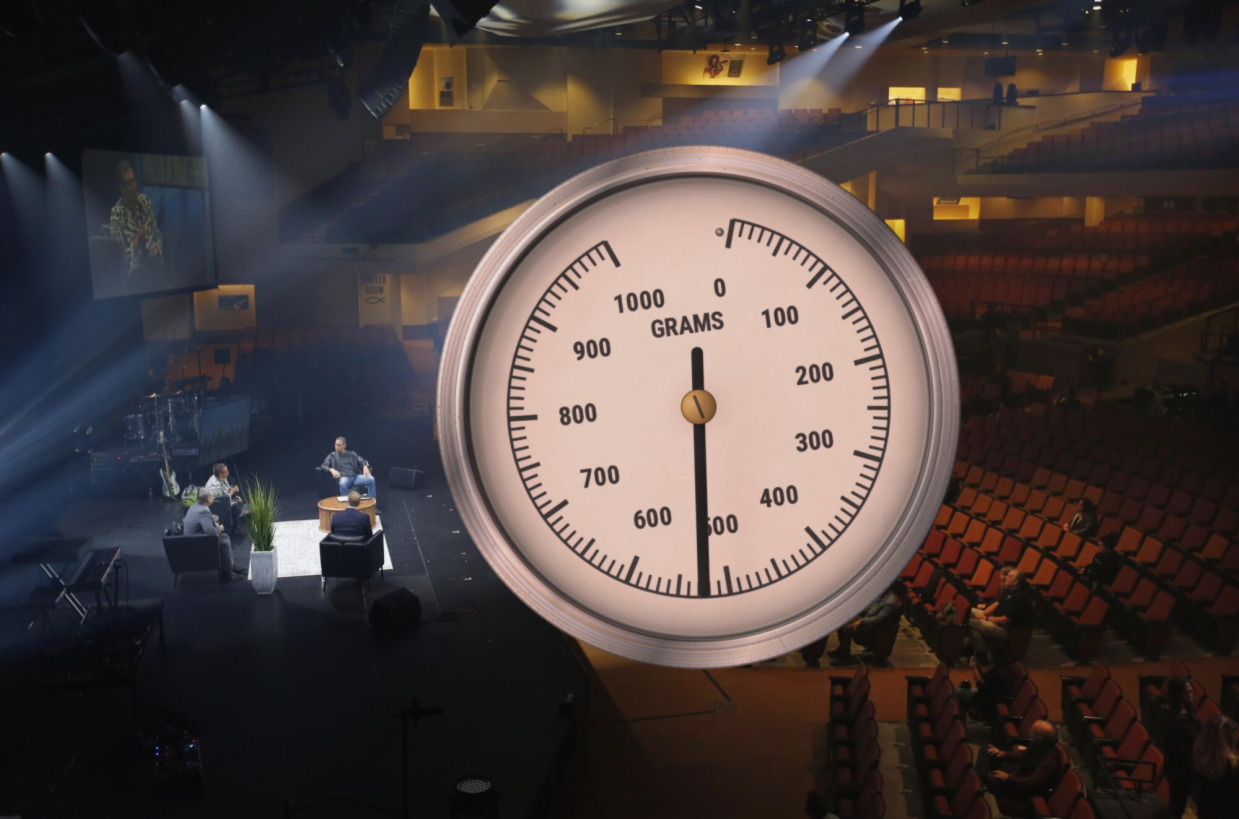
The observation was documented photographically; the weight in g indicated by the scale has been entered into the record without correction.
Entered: 525 g
